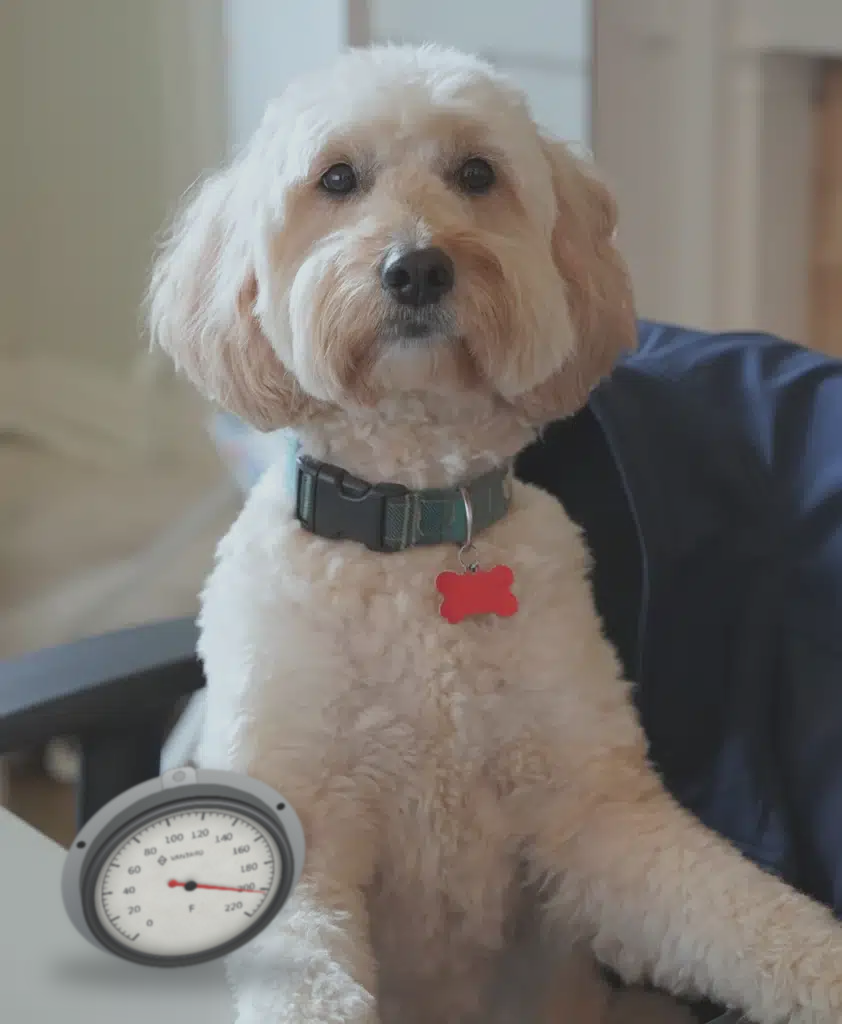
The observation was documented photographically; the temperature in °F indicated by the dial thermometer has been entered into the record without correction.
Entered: 200 °F
